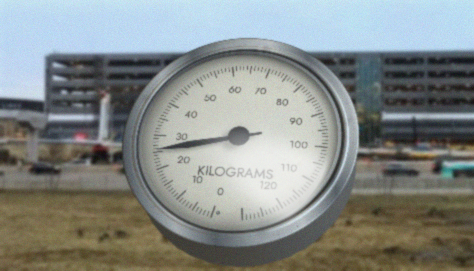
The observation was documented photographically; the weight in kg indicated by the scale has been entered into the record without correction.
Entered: 25 kg
